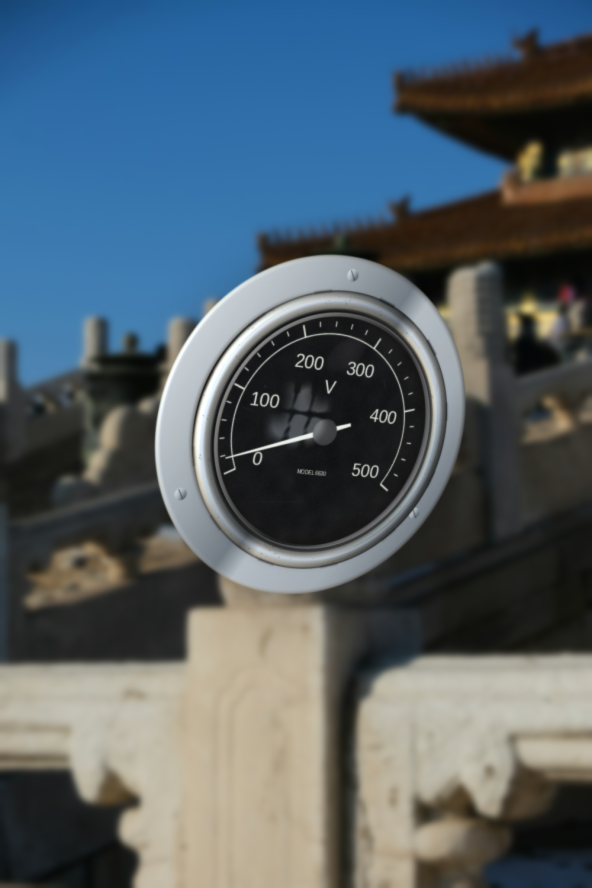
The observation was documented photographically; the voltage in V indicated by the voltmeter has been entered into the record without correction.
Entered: 20 V
